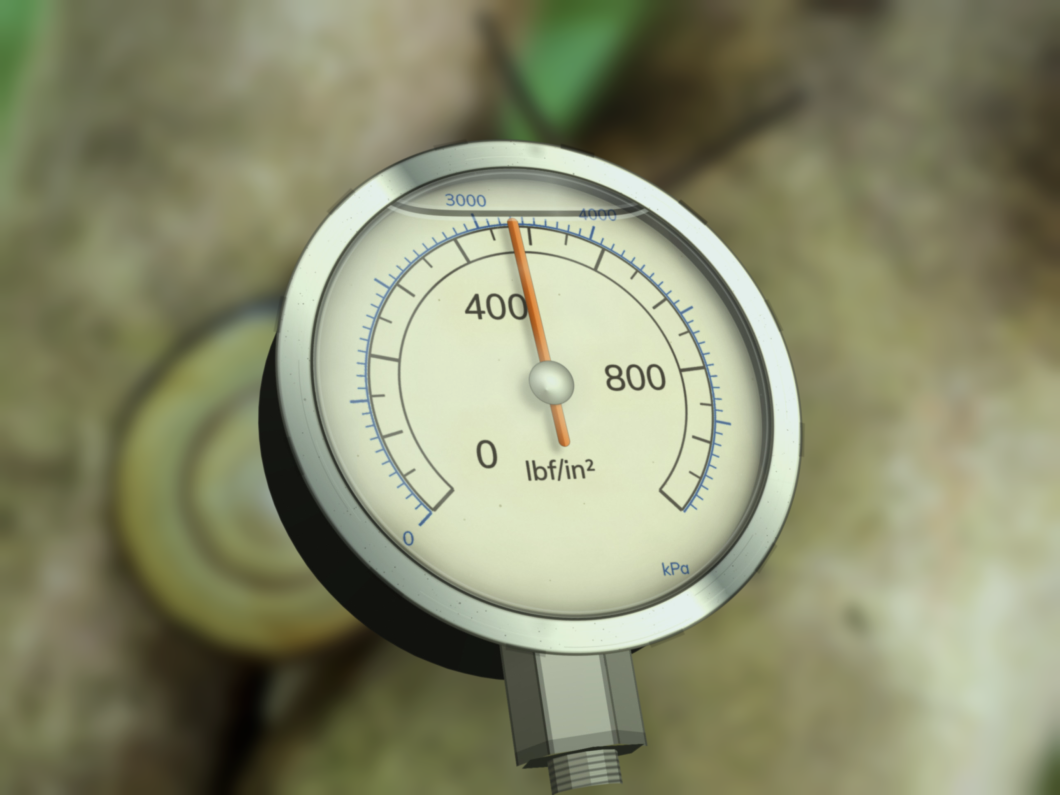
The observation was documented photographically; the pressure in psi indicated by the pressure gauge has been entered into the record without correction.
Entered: 475 psi
